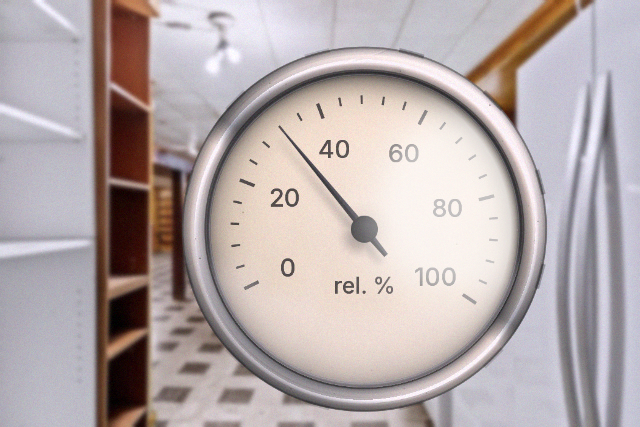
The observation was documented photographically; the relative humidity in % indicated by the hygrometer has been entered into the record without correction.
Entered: 32 %
